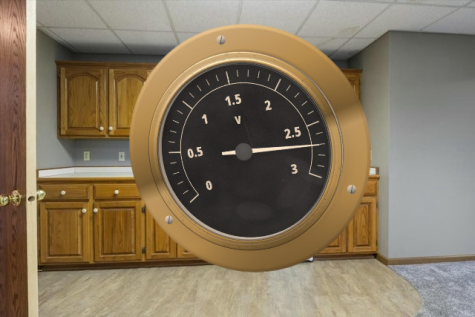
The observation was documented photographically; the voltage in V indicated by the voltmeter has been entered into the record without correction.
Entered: 2.7 V
